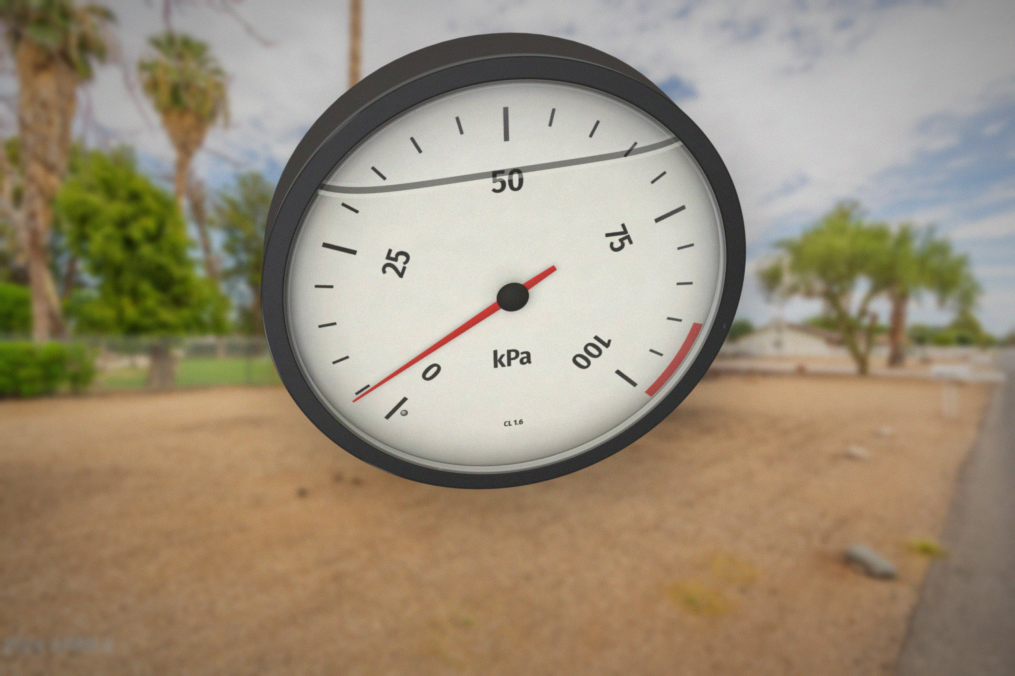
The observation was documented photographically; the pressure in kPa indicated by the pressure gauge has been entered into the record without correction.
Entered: 5 kPa
